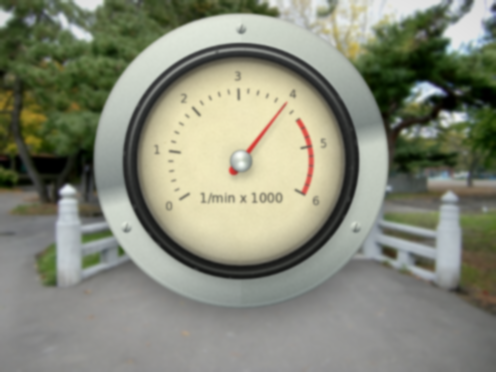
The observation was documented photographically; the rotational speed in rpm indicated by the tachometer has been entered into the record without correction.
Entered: 4000 rpm
